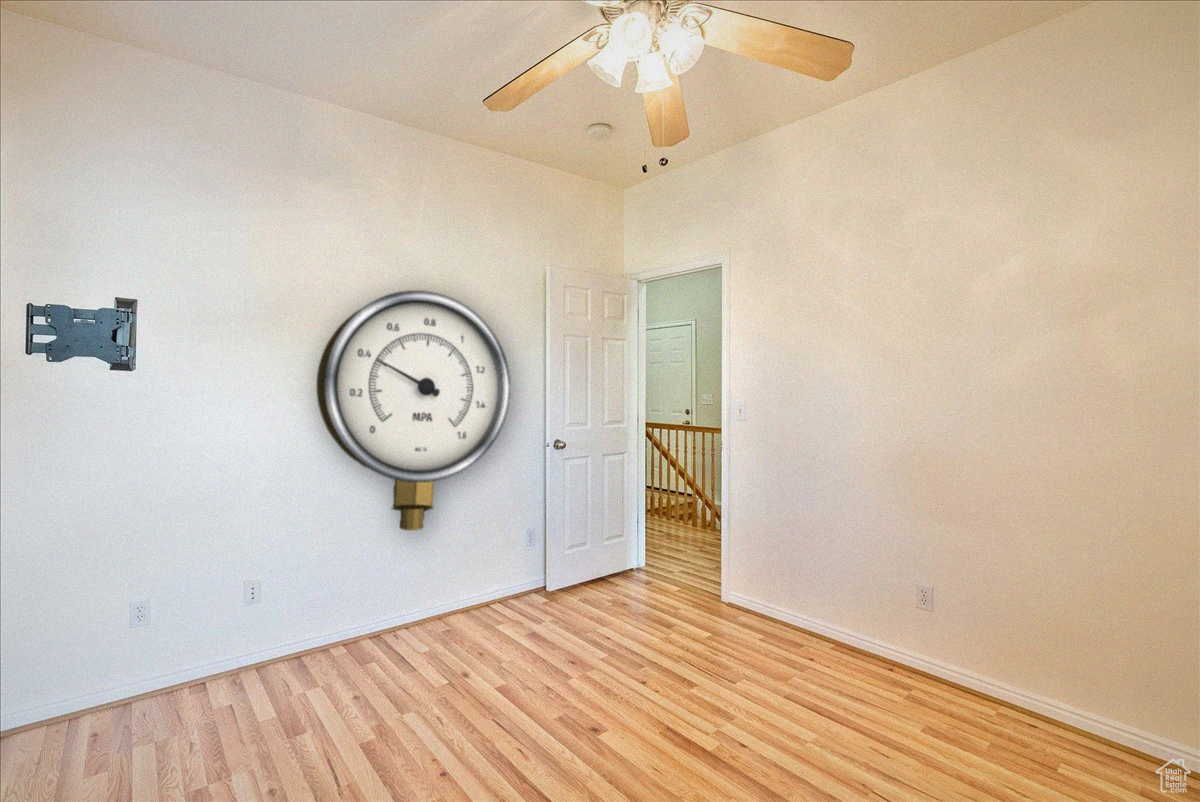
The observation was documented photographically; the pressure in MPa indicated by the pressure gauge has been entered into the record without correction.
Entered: 0.4 MPa
